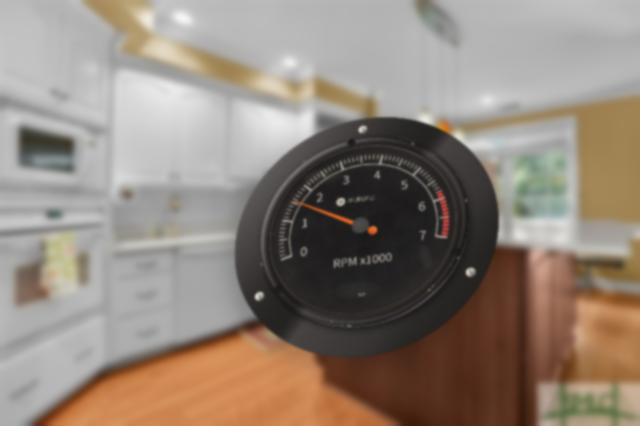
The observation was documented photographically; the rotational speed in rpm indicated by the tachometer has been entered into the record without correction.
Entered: 1500 rpm
